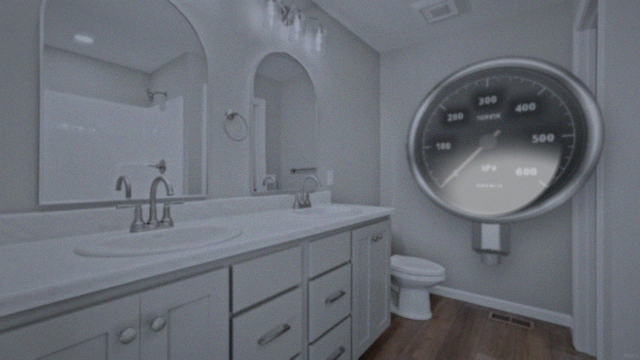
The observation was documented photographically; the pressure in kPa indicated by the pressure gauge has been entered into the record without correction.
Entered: 0 kPa
